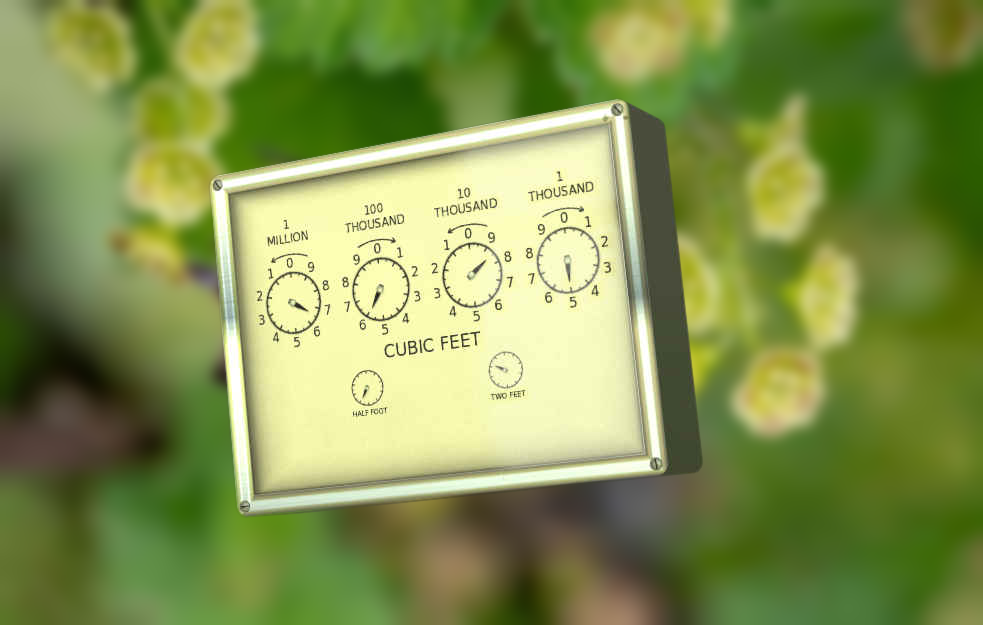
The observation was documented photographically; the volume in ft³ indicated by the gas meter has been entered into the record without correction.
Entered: 658500 ft³
